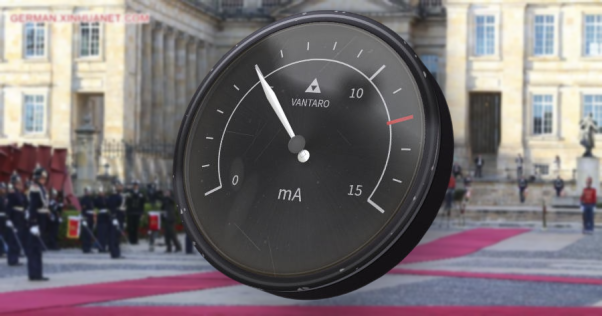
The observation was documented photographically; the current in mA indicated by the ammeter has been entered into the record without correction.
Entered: 5 mA
